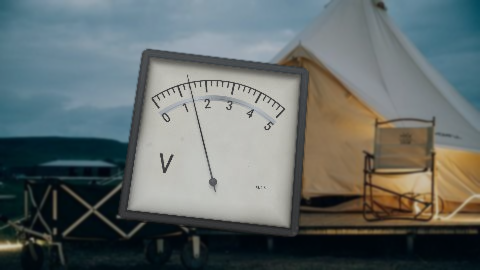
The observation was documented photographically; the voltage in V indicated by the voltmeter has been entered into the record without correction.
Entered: 1.4 V
